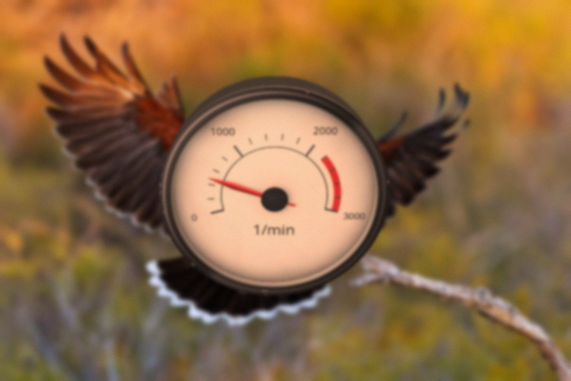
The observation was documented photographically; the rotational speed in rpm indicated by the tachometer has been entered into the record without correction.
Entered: 500 rpm
